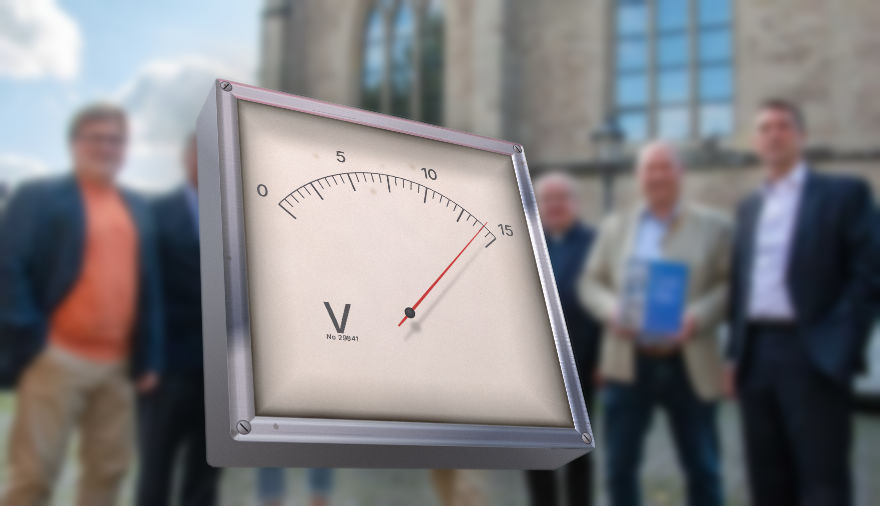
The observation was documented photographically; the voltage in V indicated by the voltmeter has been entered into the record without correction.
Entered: 14 V
